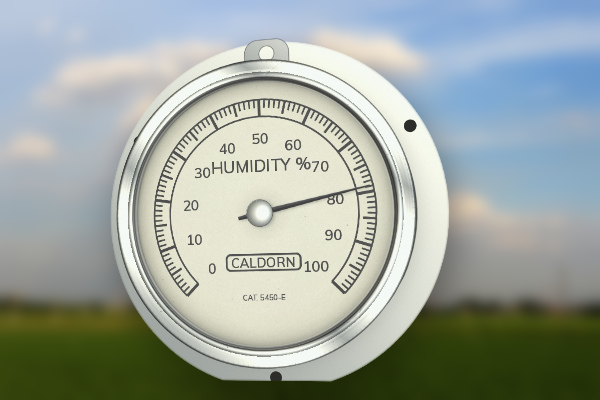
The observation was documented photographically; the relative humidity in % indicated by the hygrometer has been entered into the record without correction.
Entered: 79 %
